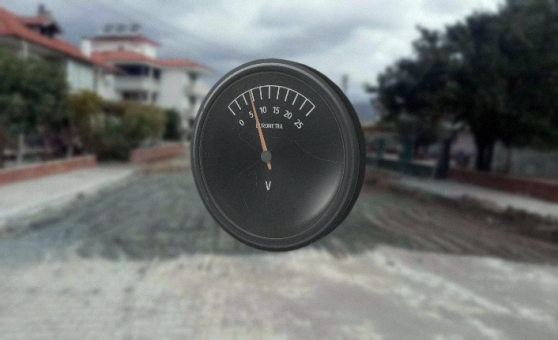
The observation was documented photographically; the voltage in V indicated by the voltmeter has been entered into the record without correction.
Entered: 7.5 V
